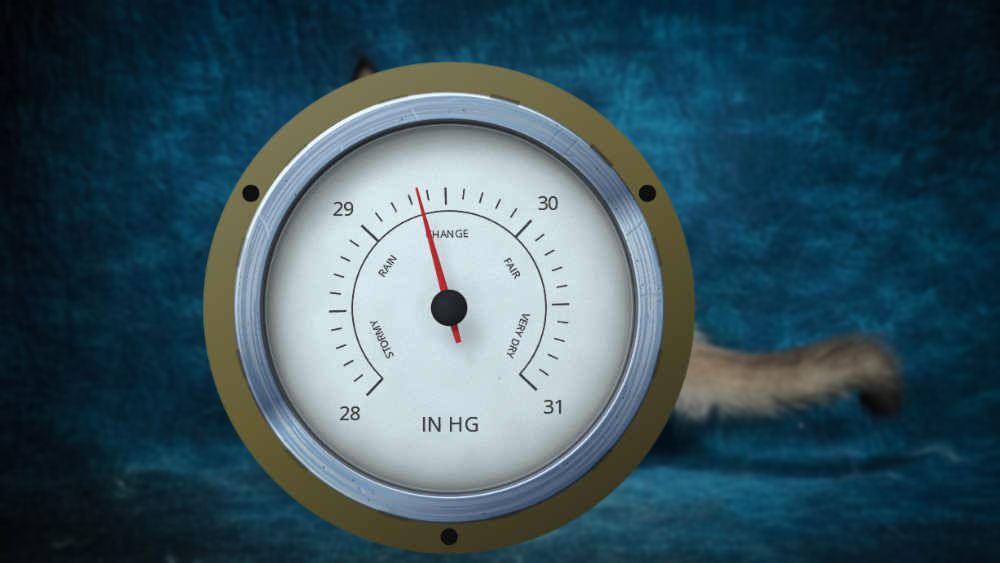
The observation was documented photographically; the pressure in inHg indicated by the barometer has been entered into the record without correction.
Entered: 29.35 inHg
